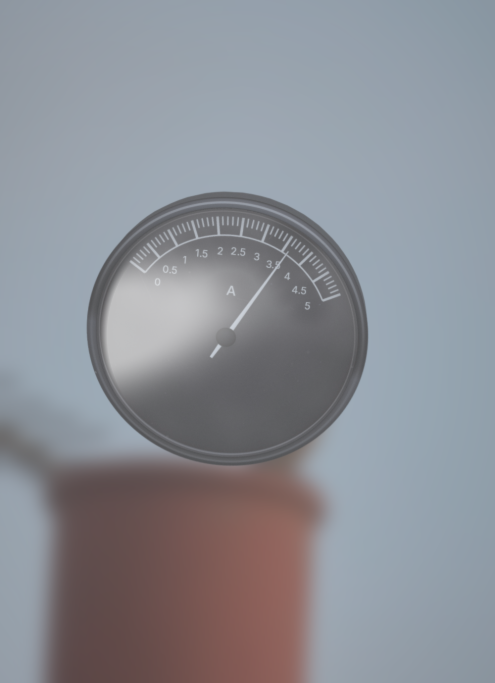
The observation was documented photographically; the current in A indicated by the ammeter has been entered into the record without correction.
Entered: 3.6 A
